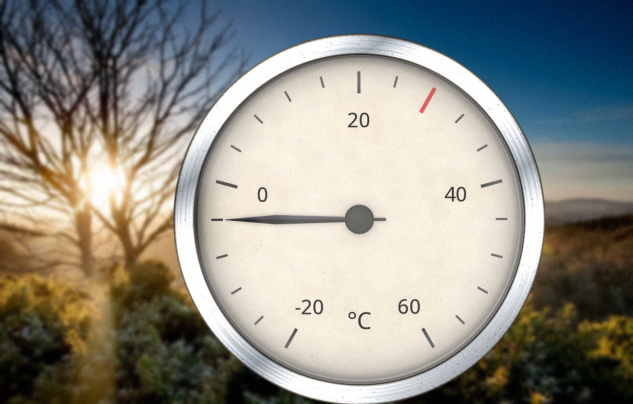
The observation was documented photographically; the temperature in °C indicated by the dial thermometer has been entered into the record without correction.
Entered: -4 °C
